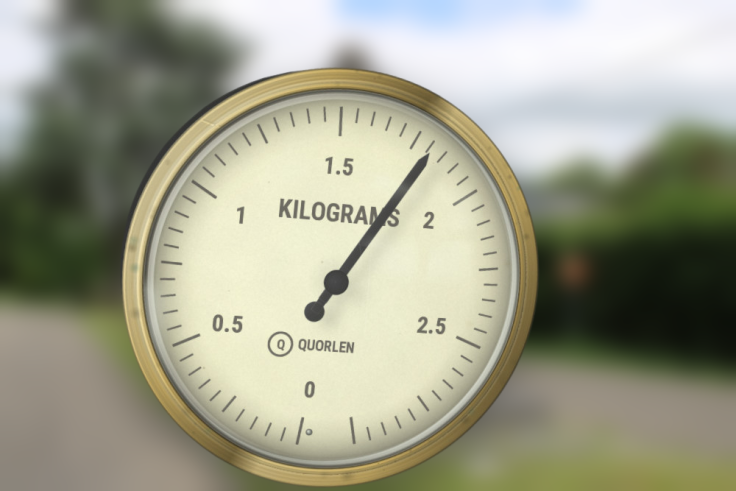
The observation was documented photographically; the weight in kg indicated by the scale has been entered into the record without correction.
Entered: 1.8 kg
